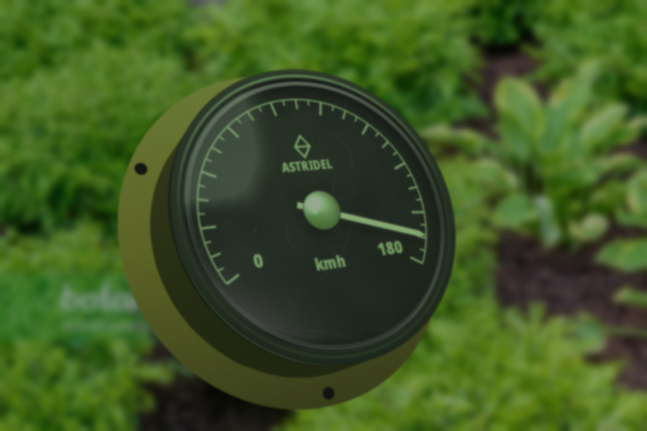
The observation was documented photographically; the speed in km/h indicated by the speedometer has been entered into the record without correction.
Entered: 170 km/h
